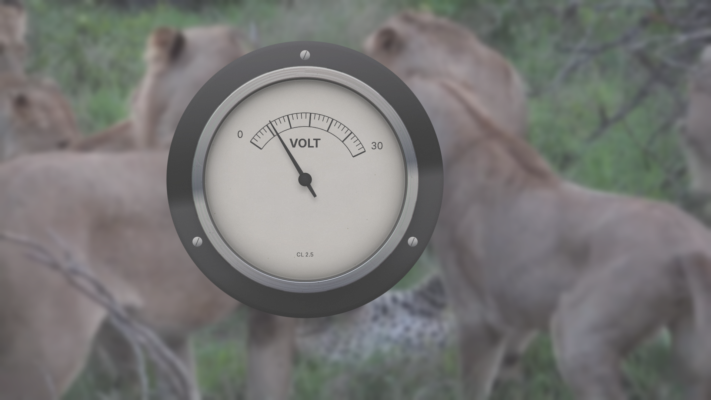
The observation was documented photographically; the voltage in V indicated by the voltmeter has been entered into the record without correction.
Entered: 6 V
